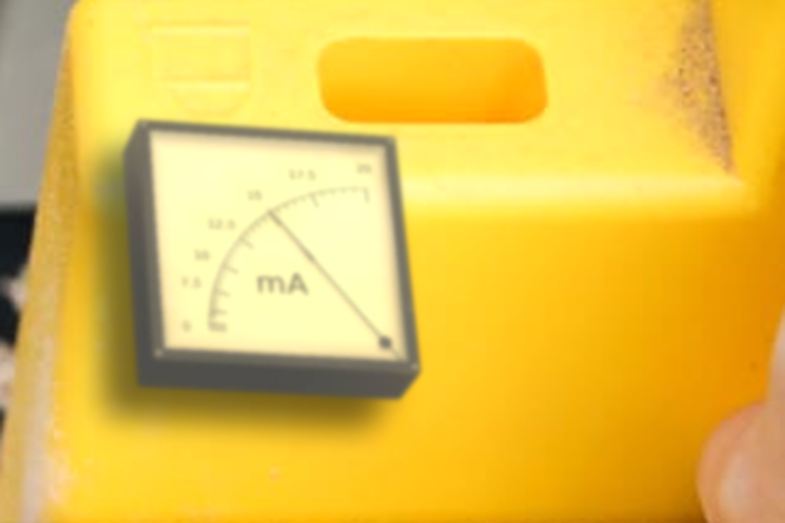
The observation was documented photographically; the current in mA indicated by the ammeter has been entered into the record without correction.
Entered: 15 mA
